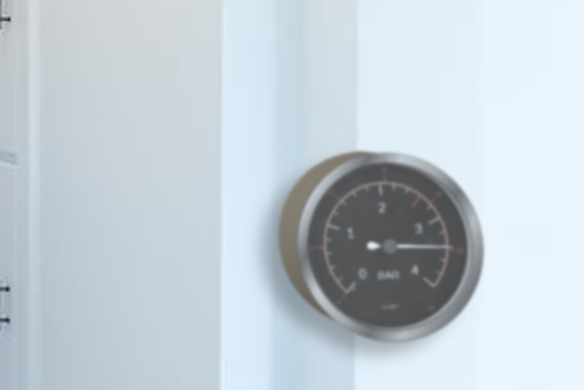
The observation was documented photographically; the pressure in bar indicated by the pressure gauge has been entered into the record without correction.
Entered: 3.4 bar
